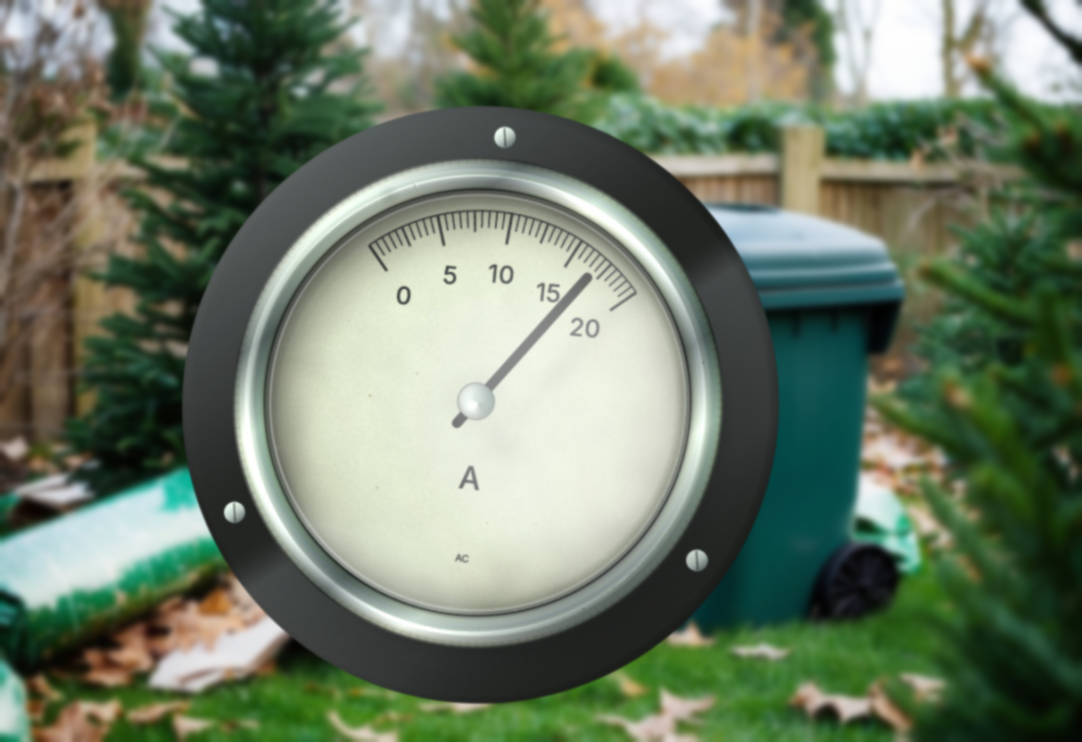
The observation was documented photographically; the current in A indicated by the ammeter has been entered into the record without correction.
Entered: 17 A
